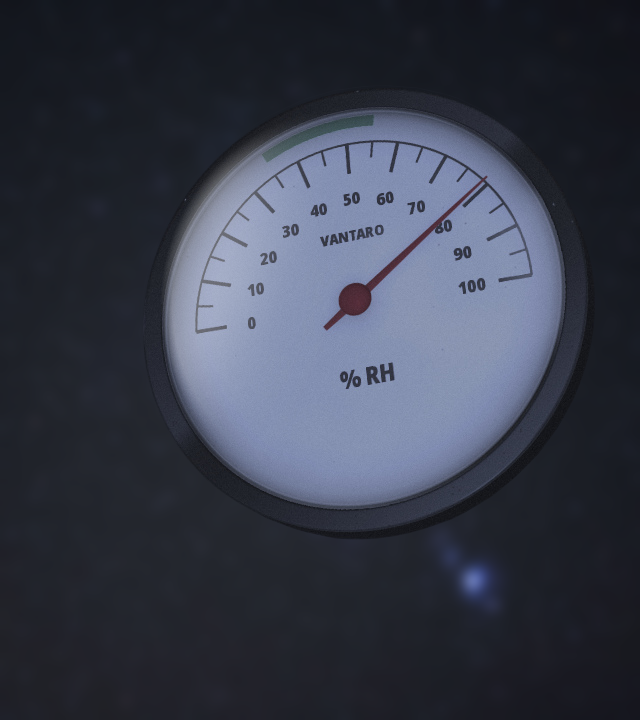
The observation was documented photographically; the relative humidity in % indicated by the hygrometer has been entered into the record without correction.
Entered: 80 %
